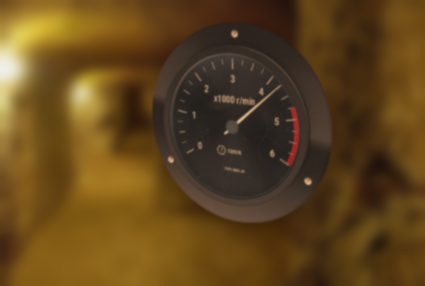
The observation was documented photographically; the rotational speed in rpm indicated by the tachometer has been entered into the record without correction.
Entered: 4250 rpm
